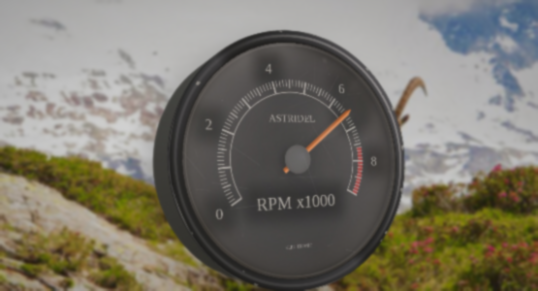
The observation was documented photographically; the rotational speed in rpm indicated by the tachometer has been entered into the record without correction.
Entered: 6500 rpm
